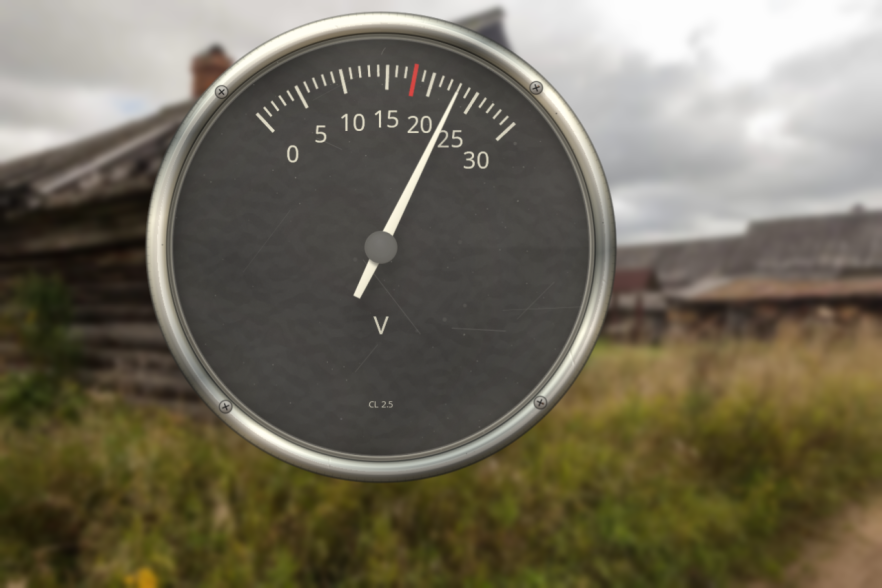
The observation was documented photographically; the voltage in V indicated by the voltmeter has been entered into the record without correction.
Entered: 23 V
